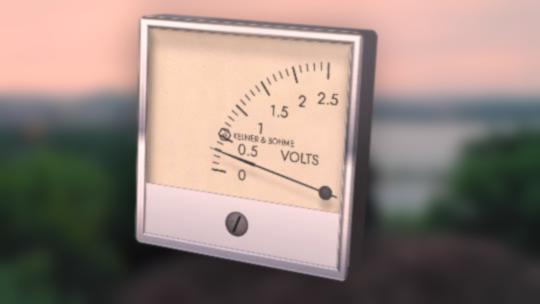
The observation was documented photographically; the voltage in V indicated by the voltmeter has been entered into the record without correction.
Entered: 0.3 V
